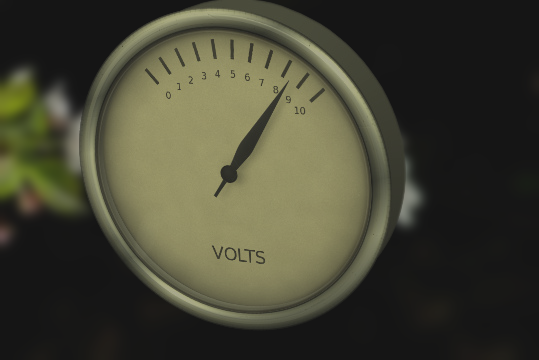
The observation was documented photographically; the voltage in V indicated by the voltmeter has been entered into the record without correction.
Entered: 8.5 V
